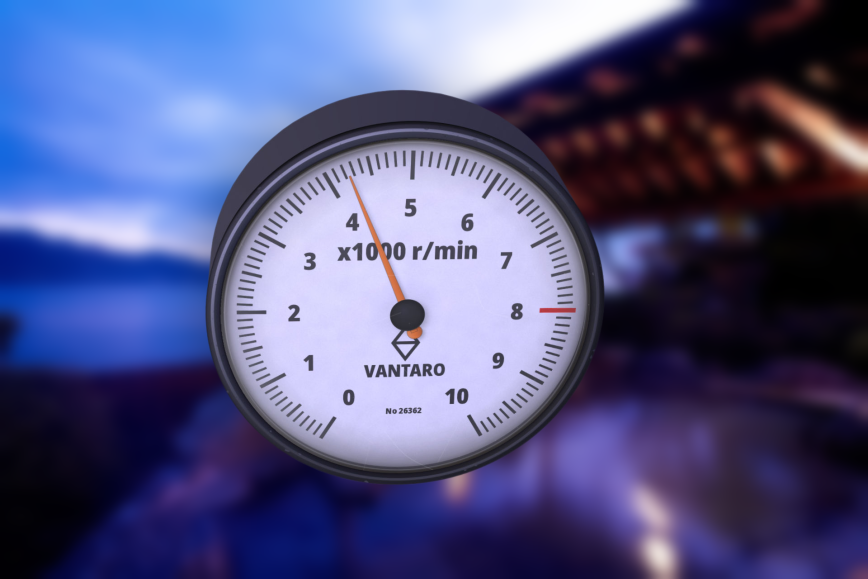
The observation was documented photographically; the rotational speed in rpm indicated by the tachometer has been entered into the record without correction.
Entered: 4250 rpm
